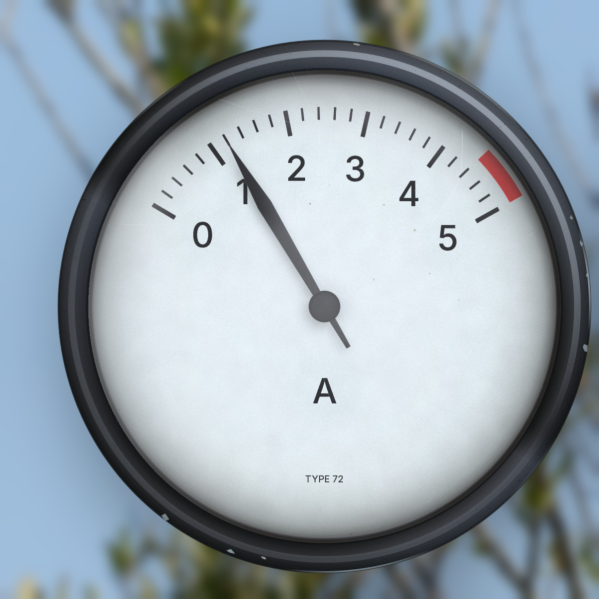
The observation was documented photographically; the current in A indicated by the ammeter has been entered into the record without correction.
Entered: 1.2 A
